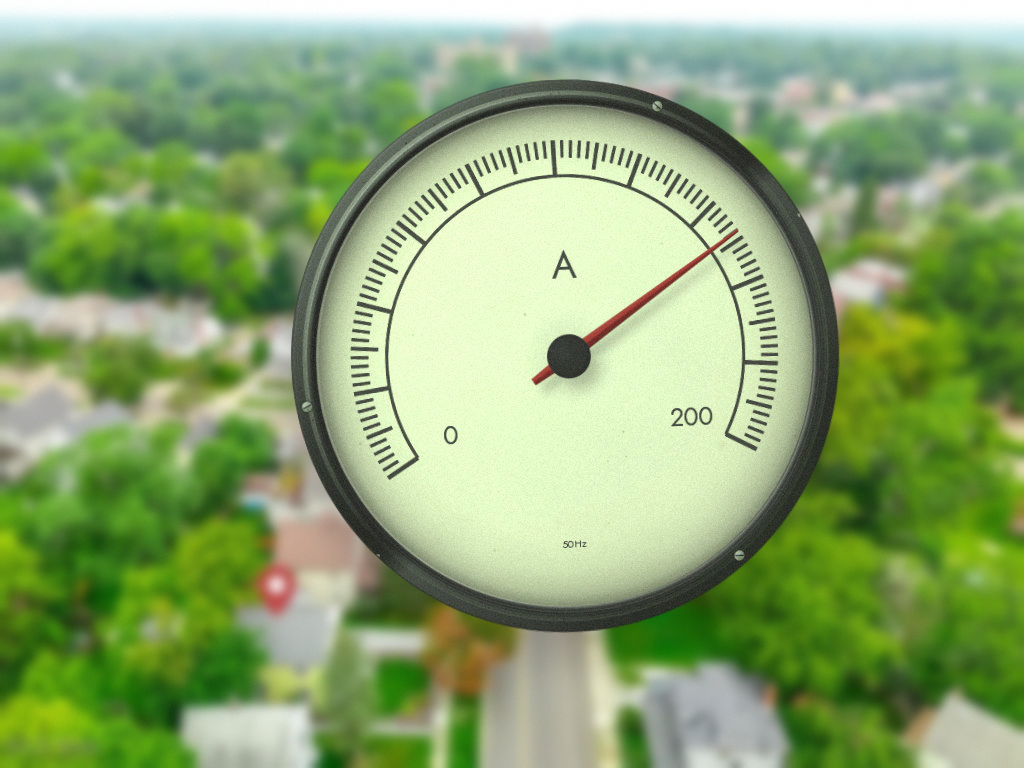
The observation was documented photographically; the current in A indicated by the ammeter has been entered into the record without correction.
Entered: 148 A
